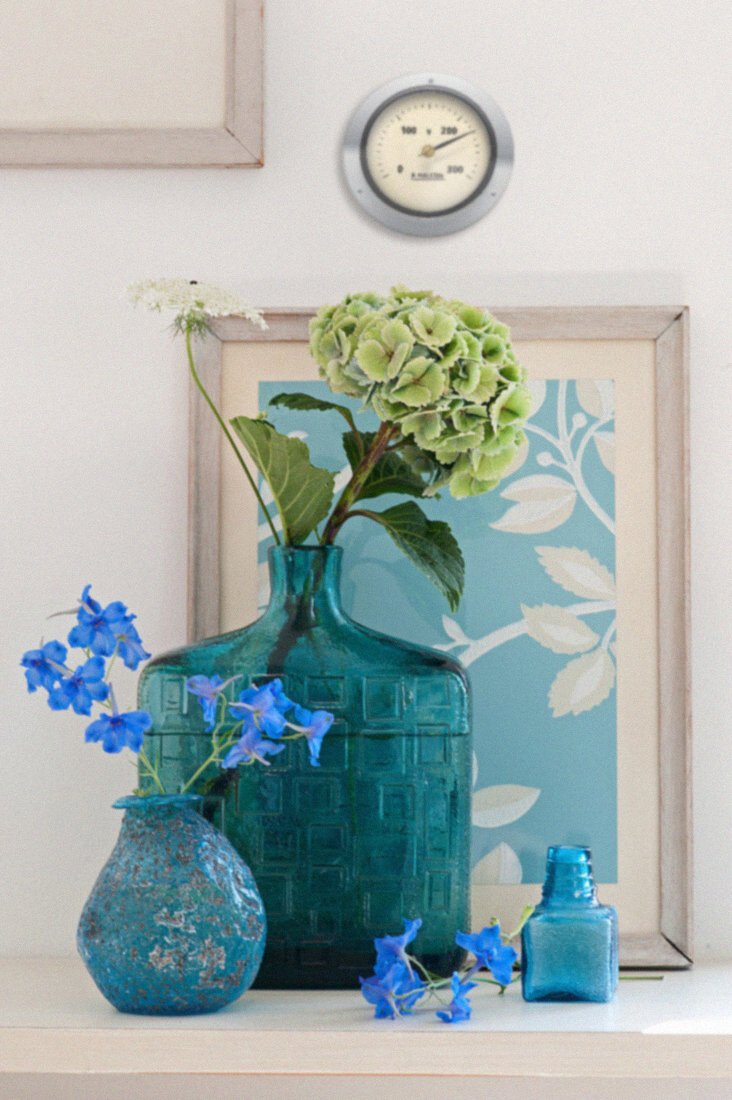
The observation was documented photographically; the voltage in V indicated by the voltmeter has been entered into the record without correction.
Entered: 230 V
